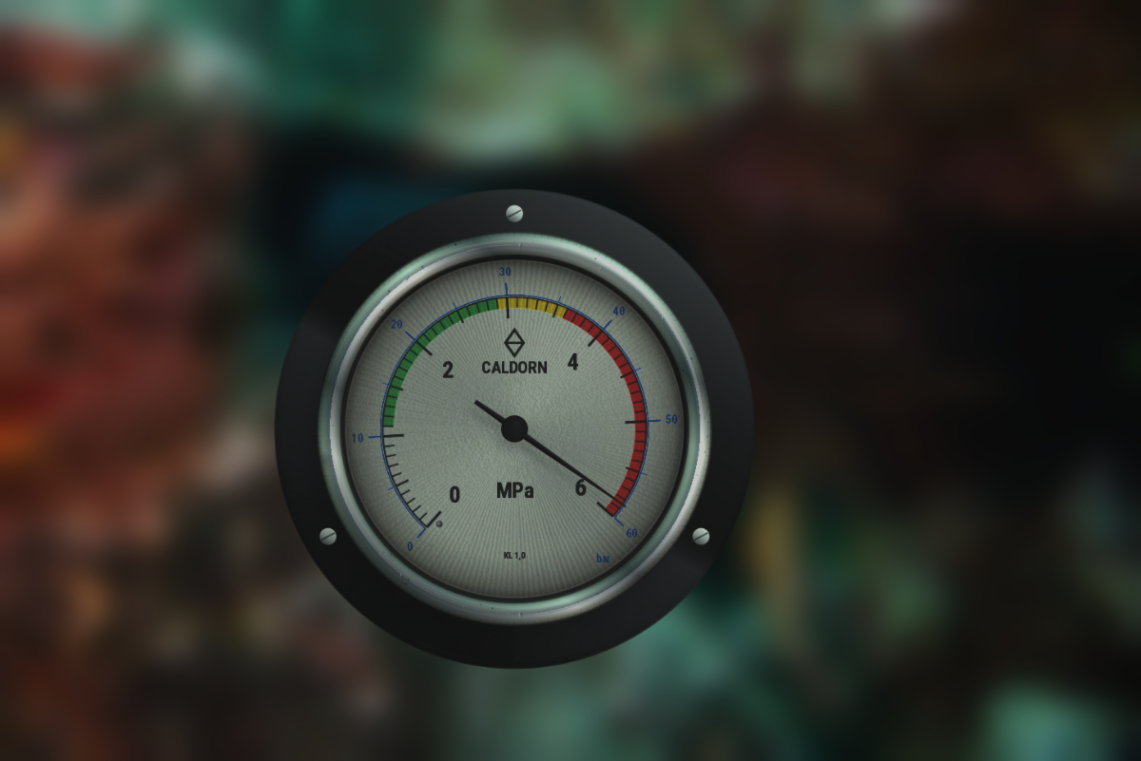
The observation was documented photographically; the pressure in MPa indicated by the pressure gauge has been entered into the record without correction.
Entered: 5.85 MPa
